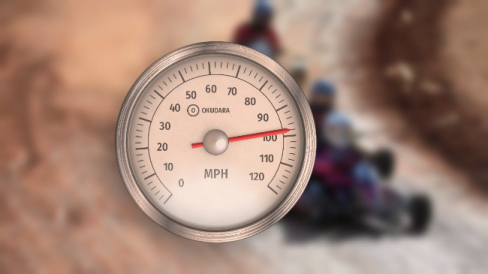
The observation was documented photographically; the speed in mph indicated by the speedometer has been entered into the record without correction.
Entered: 98 mph
